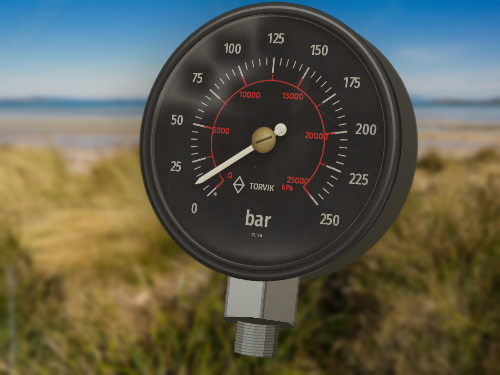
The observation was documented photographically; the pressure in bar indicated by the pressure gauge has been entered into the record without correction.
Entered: 10 bar
